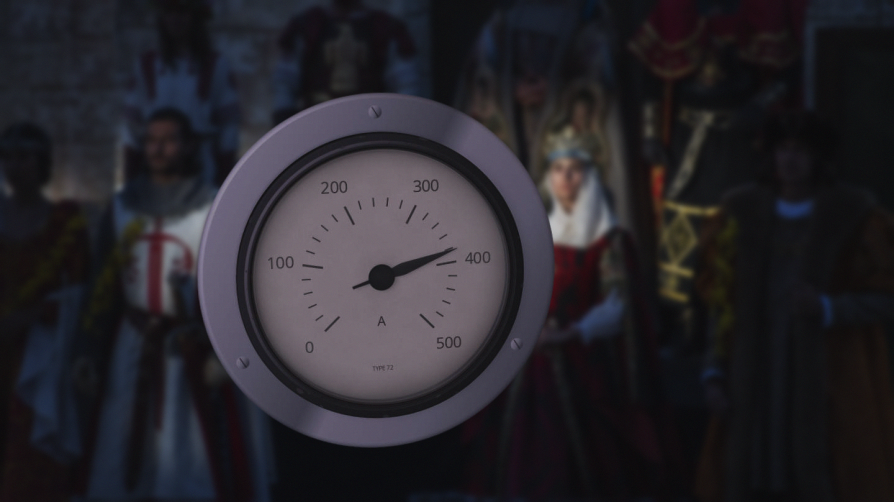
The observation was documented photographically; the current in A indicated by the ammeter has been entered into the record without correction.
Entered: 380 A
